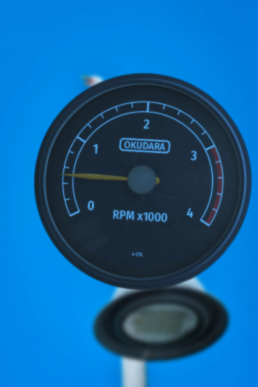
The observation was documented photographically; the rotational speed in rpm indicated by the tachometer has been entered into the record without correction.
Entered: 500 rpm
